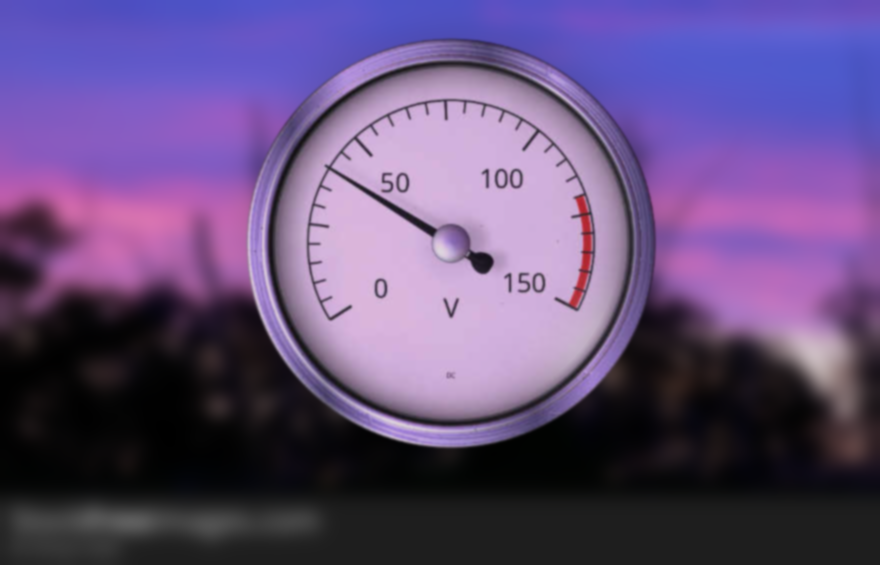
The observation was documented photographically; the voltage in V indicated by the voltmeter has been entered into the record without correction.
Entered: 40 V
